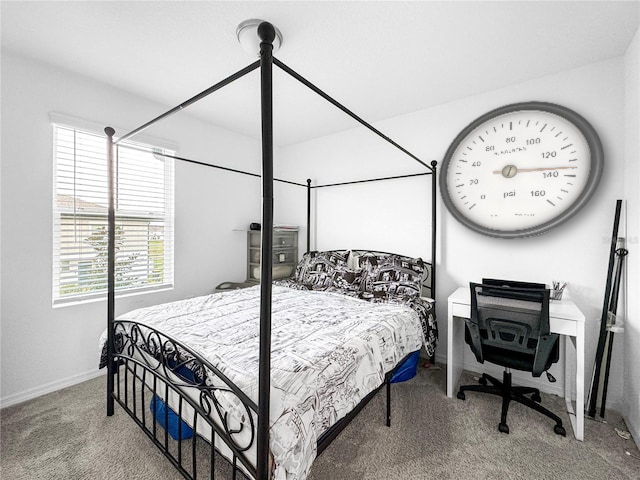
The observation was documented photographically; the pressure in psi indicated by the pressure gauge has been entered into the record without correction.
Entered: 135 psi
